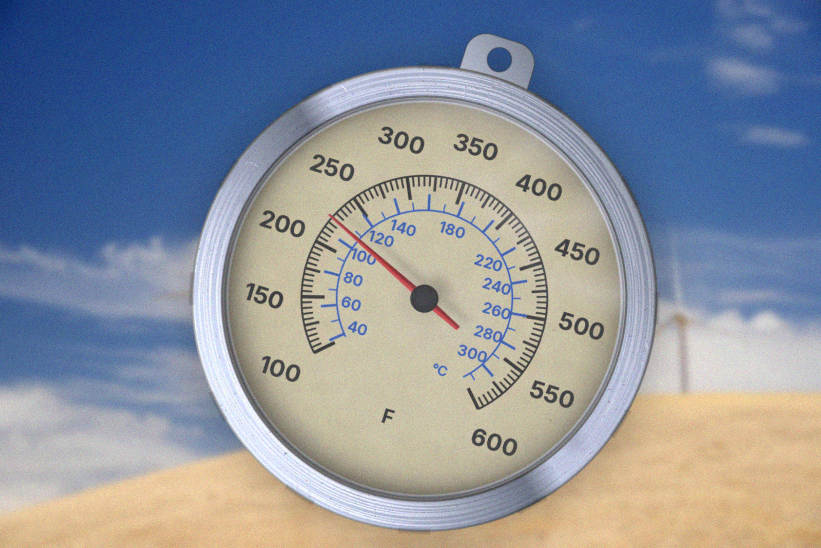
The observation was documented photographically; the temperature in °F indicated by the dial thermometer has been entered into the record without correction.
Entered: 225 °F
